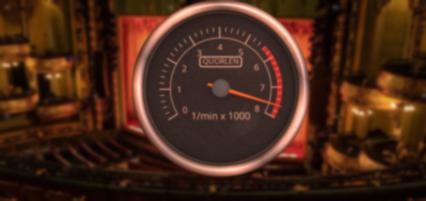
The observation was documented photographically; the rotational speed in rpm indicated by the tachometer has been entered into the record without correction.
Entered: 7600 rpm
